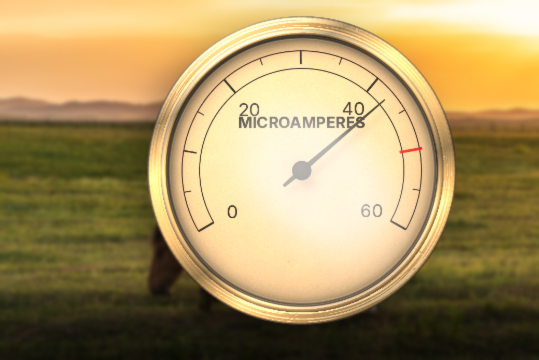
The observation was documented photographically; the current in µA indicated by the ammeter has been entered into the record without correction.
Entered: 42.5 µA
